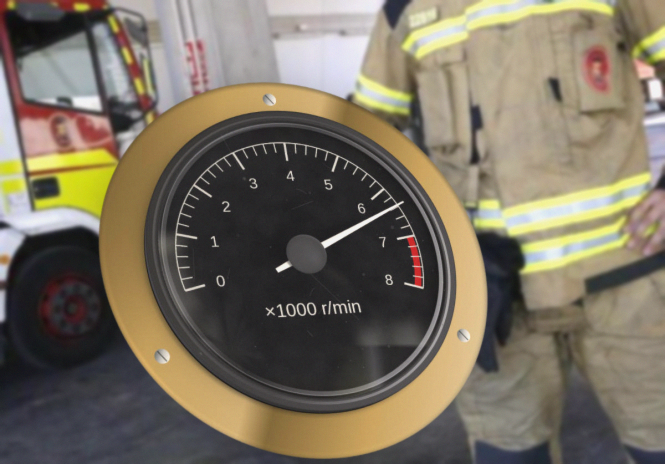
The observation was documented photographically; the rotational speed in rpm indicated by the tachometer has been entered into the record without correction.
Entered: 6400 rpm
